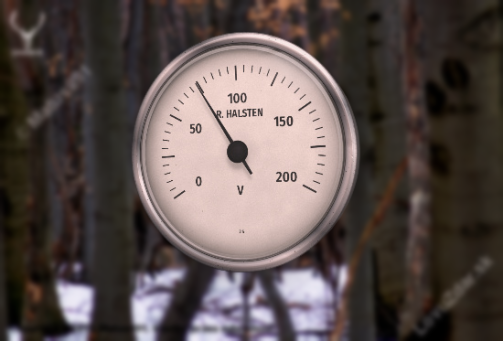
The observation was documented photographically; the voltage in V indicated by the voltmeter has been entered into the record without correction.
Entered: 75 V
